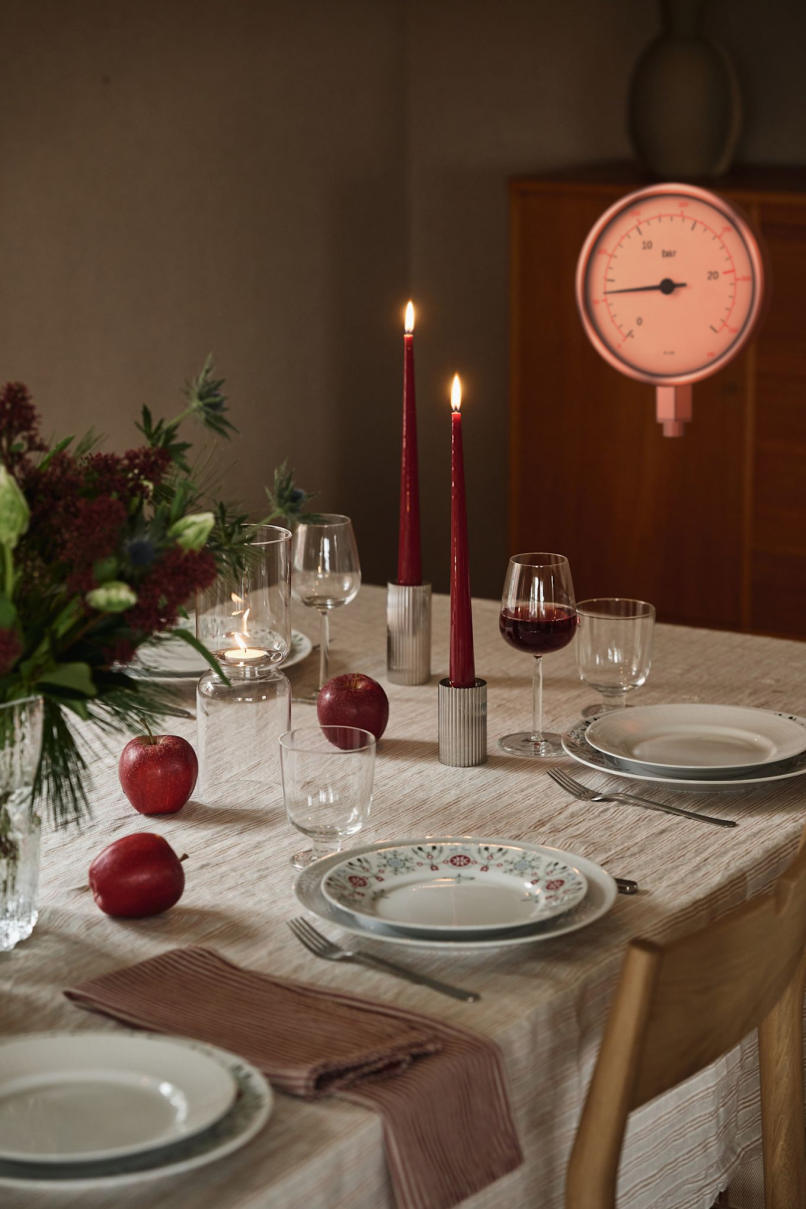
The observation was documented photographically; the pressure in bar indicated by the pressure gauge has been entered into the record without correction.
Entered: 4 bar
